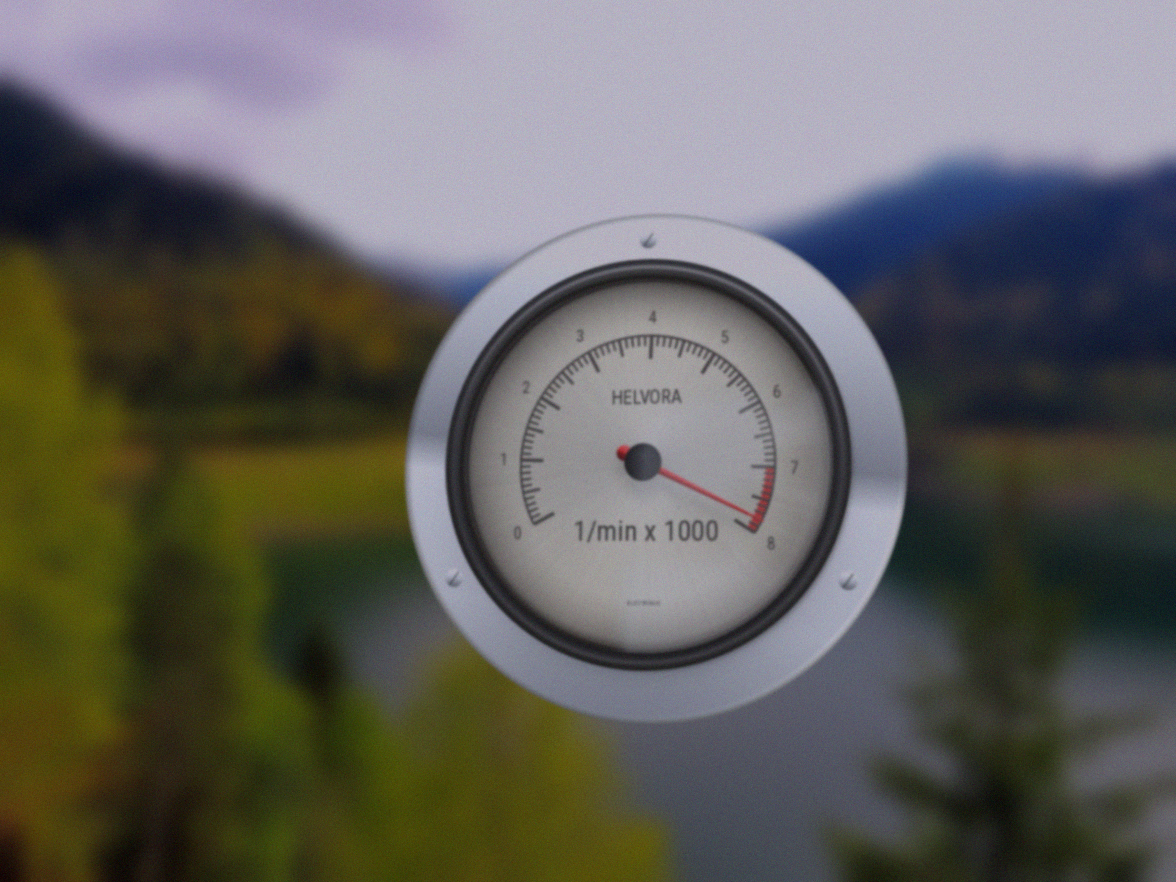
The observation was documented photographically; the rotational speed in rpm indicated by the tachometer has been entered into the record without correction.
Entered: 7800 rpm
